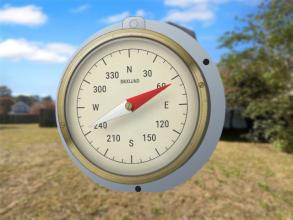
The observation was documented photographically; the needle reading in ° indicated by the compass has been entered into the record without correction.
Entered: 65 °
